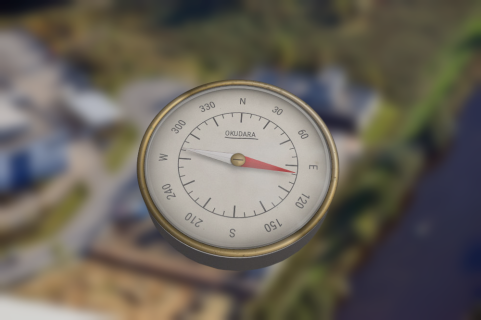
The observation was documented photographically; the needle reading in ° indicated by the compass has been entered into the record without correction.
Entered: 100 °
